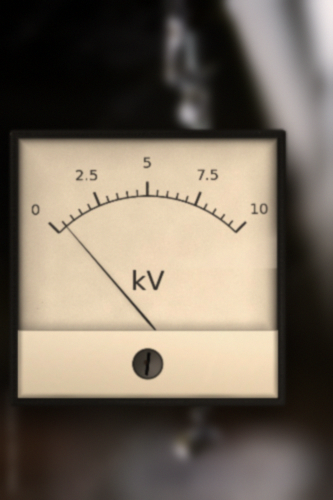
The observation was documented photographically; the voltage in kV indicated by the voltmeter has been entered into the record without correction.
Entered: 0.5 kV
